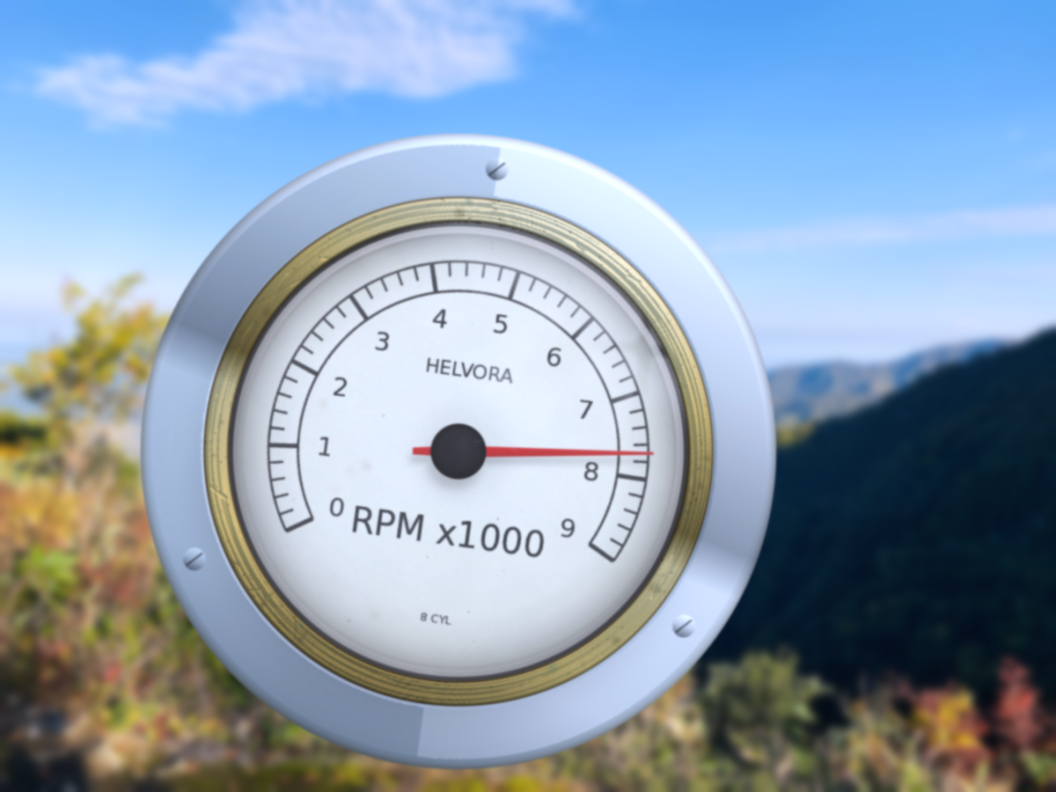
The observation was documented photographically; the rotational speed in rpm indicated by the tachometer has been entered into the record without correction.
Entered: 7700 rpm
